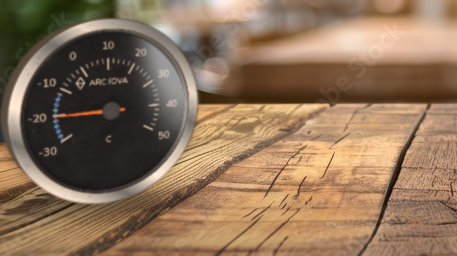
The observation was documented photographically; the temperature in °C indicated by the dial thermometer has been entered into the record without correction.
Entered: -20 °C
